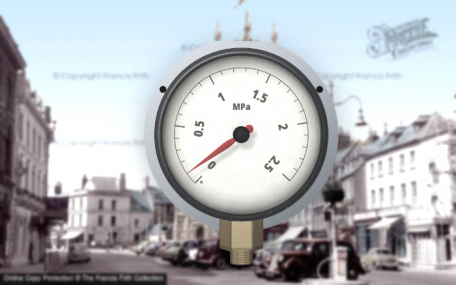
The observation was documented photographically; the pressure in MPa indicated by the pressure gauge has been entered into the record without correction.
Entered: 0.1 MPa
